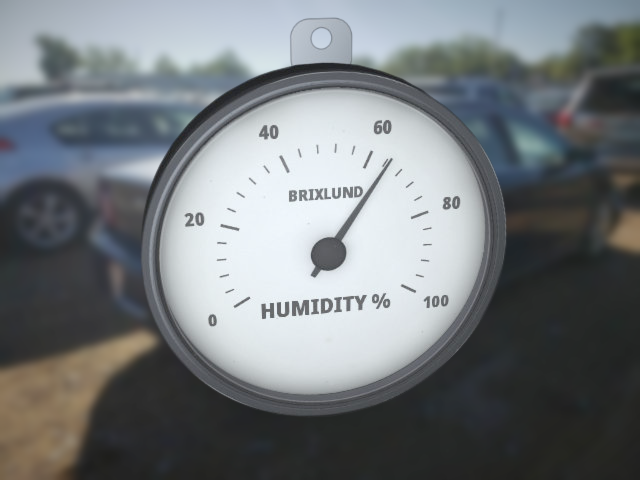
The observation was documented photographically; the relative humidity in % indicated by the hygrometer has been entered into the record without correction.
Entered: 64 %
